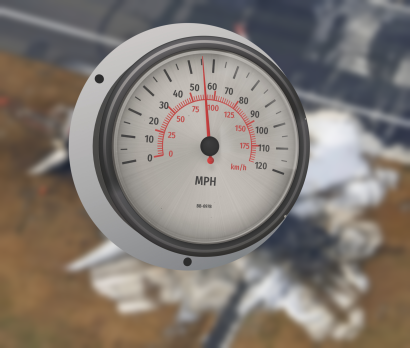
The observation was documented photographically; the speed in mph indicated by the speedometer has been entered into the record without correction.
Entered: 55 mph
